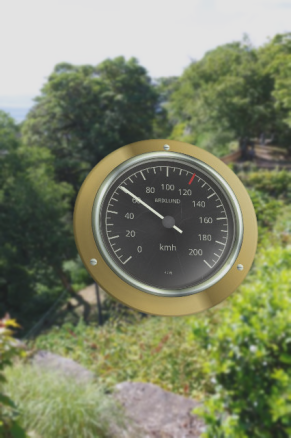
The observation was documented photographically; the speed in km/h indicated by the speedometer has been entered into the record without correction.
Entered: 60 km/h
